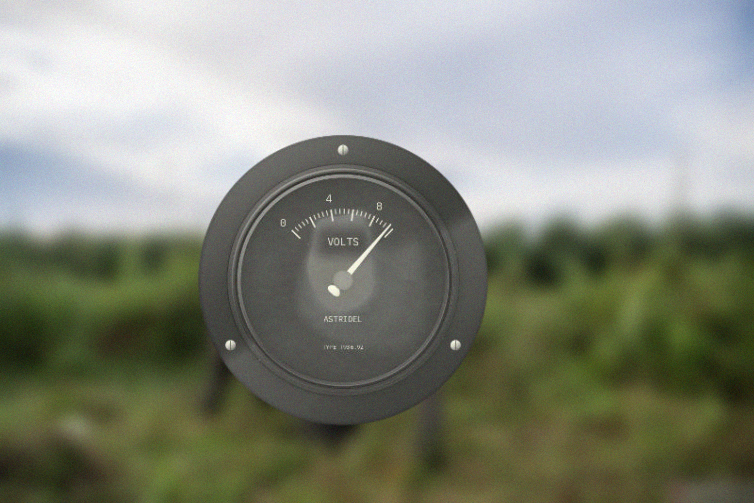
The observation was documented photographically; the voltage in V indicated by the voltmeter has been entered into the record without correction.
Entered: 9.6 V
